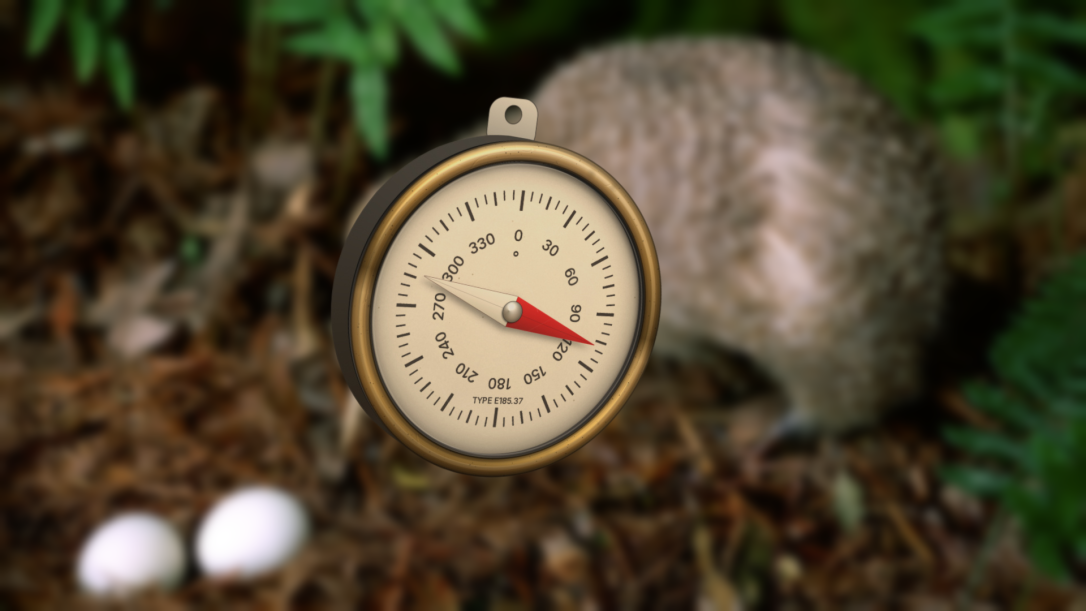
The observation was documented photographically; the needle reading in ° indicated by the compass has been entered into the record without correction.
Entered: 107.5 °
